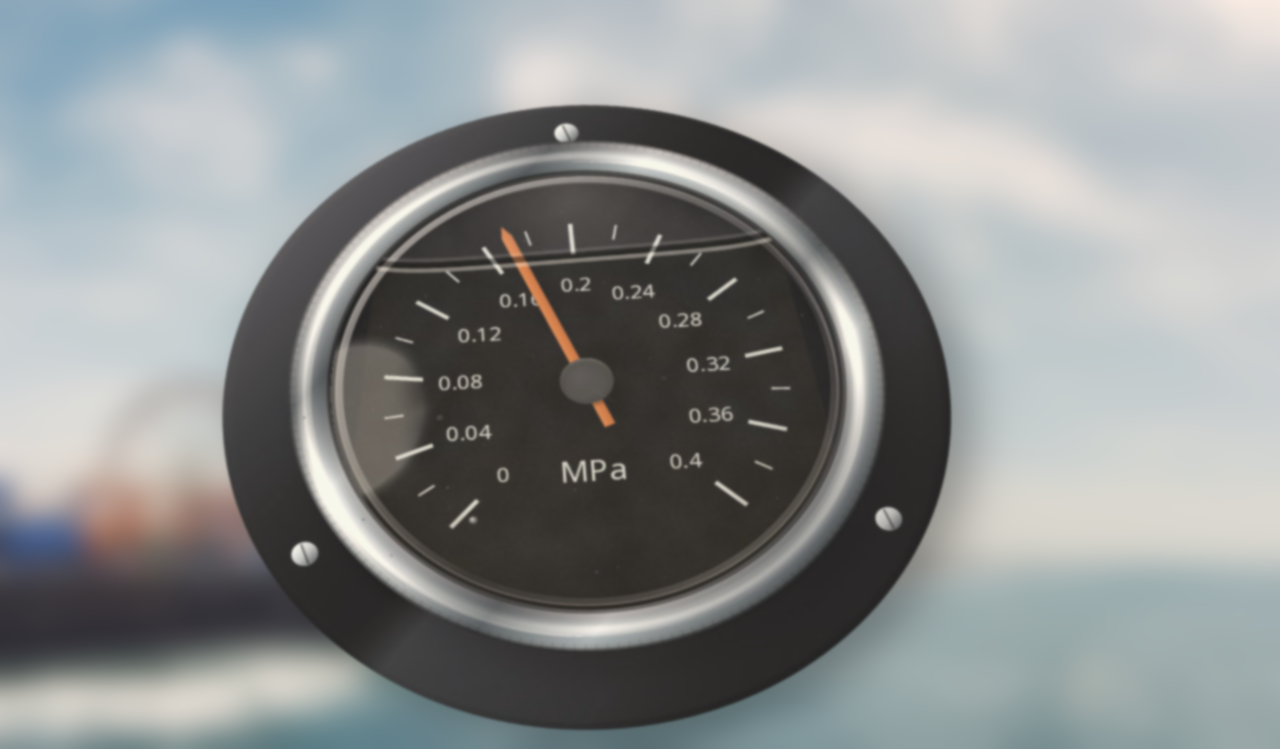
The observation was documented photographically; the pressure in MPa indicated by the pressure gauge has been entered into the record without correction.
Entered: 0.17 MPa
